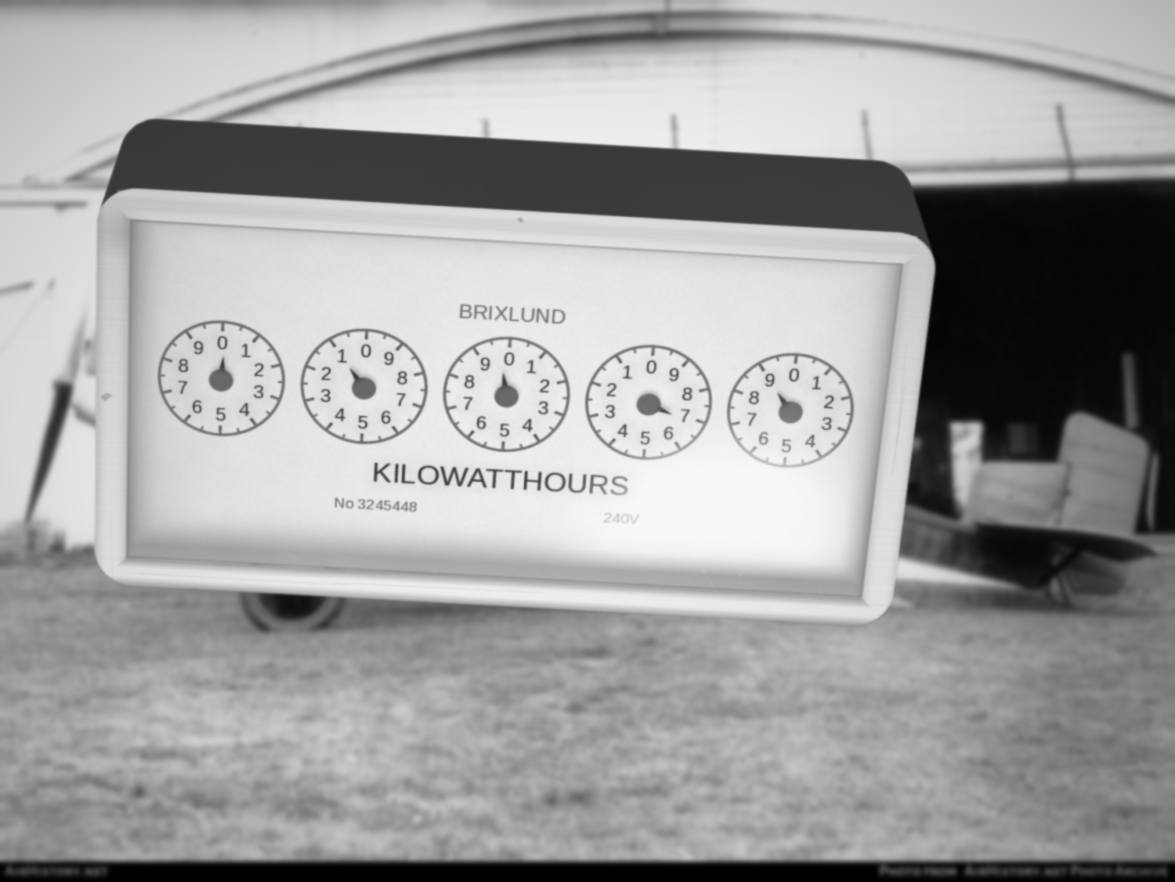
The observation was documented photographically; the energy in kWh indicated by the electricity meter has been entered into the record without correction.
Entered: 969 kWh
